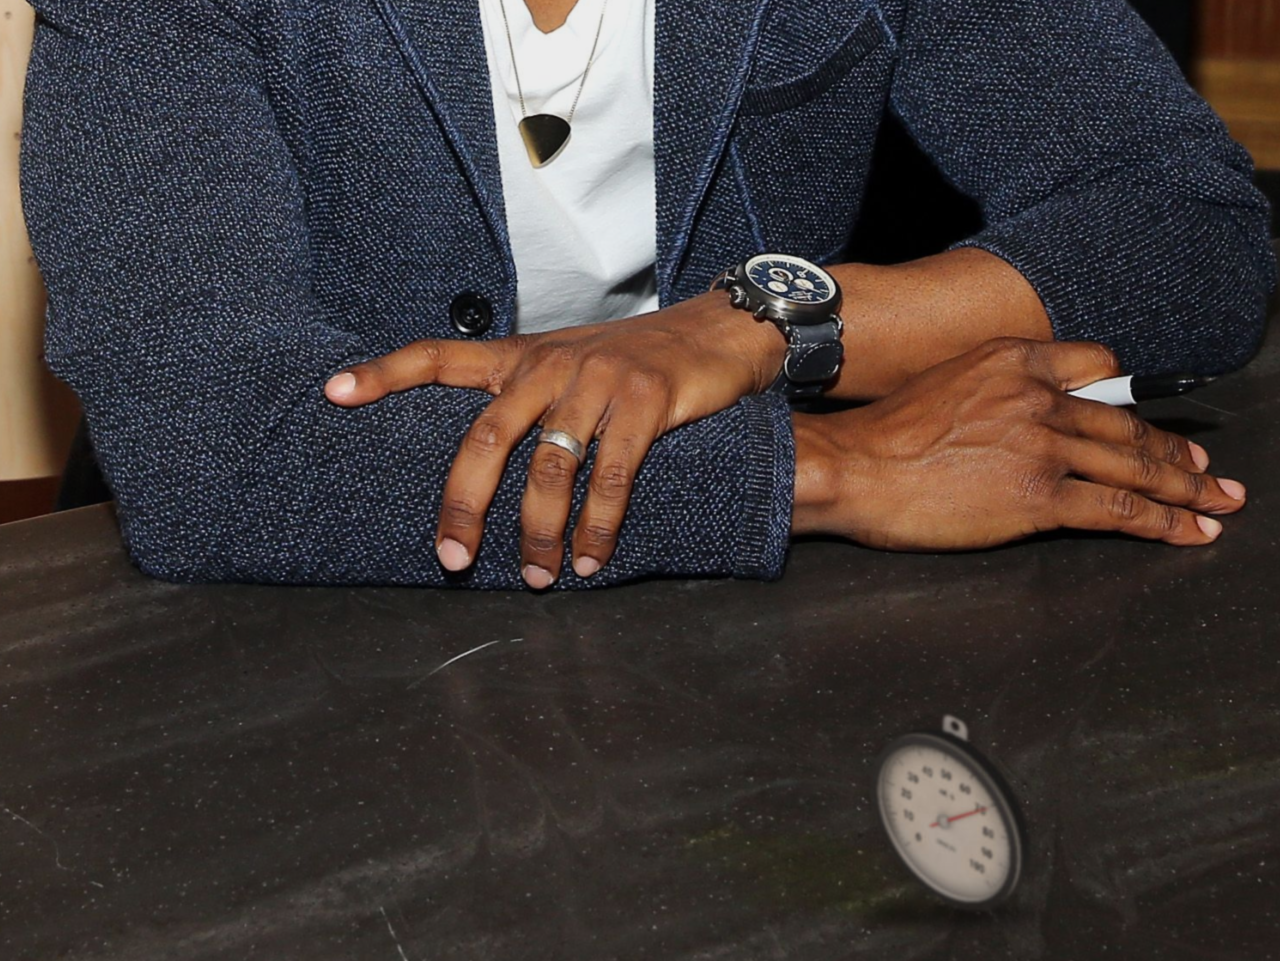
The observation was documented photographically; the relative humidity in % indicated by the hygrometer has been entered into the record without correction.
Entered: 70 %
